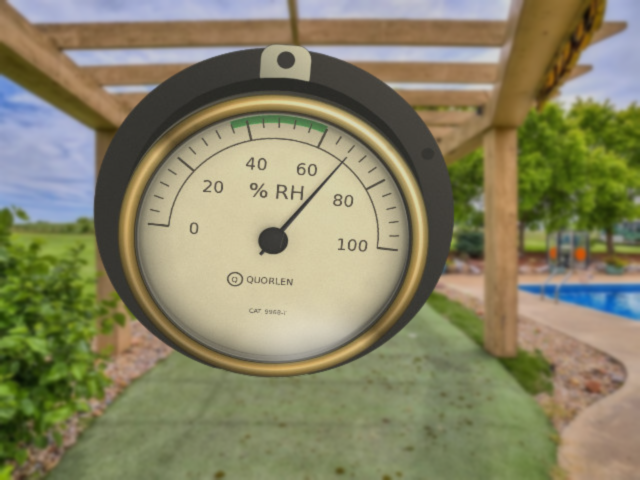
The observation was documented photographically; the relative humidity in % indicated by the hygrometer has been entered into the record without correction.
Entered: 68 %
